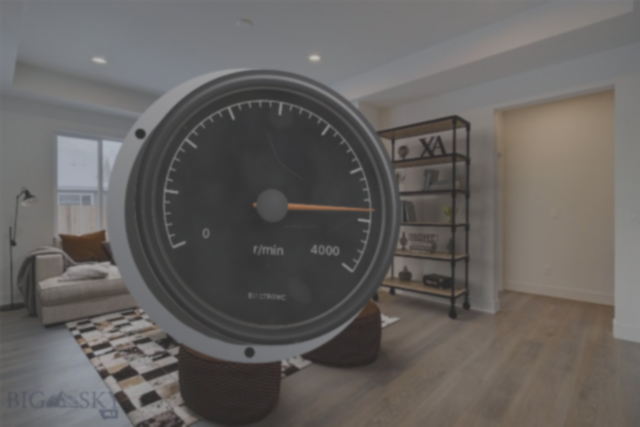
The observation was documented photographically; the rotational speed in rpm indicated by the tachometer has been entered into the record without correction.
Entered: 3400 rpm
